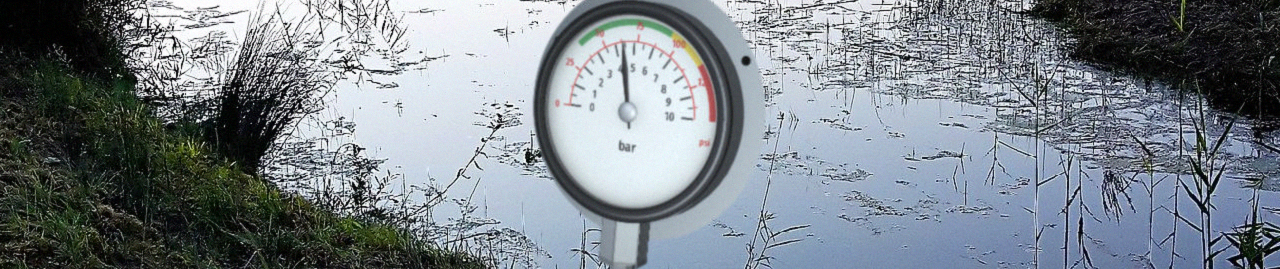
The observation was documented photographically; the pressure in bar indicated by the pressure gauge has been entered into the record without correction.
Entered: 4.5 bar
